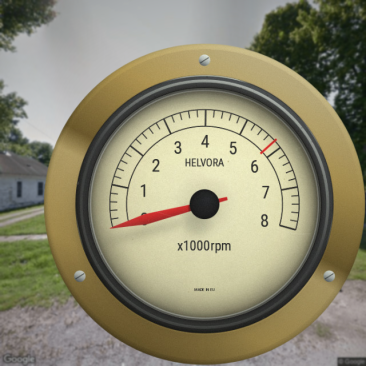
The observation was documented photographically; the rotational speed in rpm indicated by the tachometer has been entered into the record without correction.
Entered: 0 rpm
